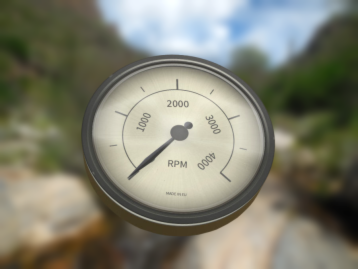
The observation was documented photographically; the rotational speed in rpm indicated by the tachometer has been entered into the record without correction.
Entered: 0 rpm
